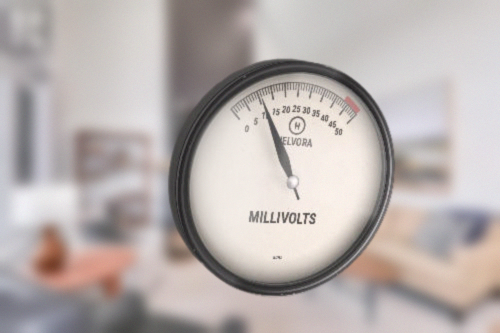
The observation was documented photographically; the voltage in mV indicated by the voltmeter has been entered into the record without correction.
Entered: 10 mV
